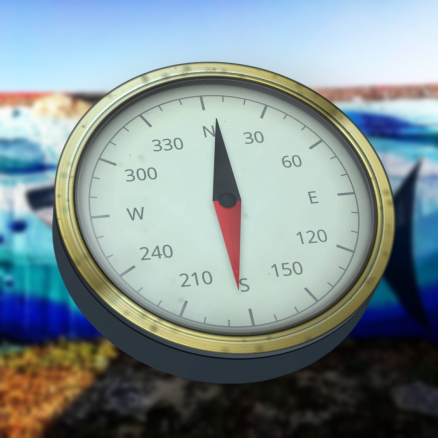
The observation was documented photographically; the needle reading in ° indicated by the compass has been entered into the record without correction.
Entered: 185 °
